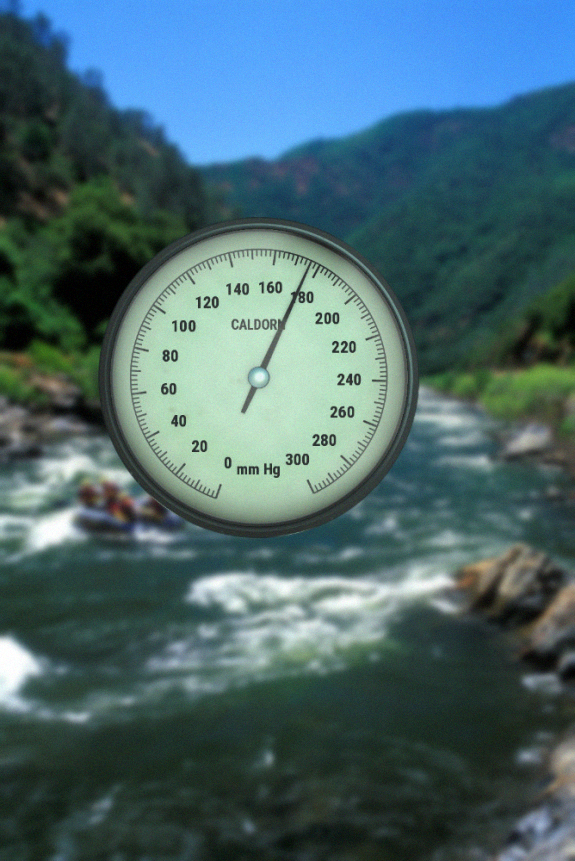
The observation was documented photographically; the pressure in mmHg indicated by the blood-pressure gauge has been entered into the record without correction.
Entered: 176 mmHg
